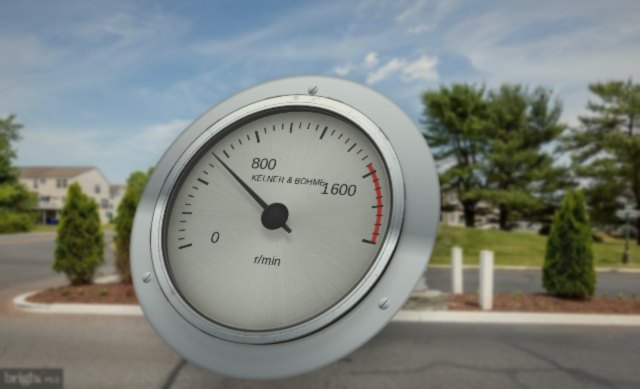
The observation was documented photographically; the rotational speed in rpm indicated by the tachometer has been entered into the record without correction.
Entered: 550 rpm
